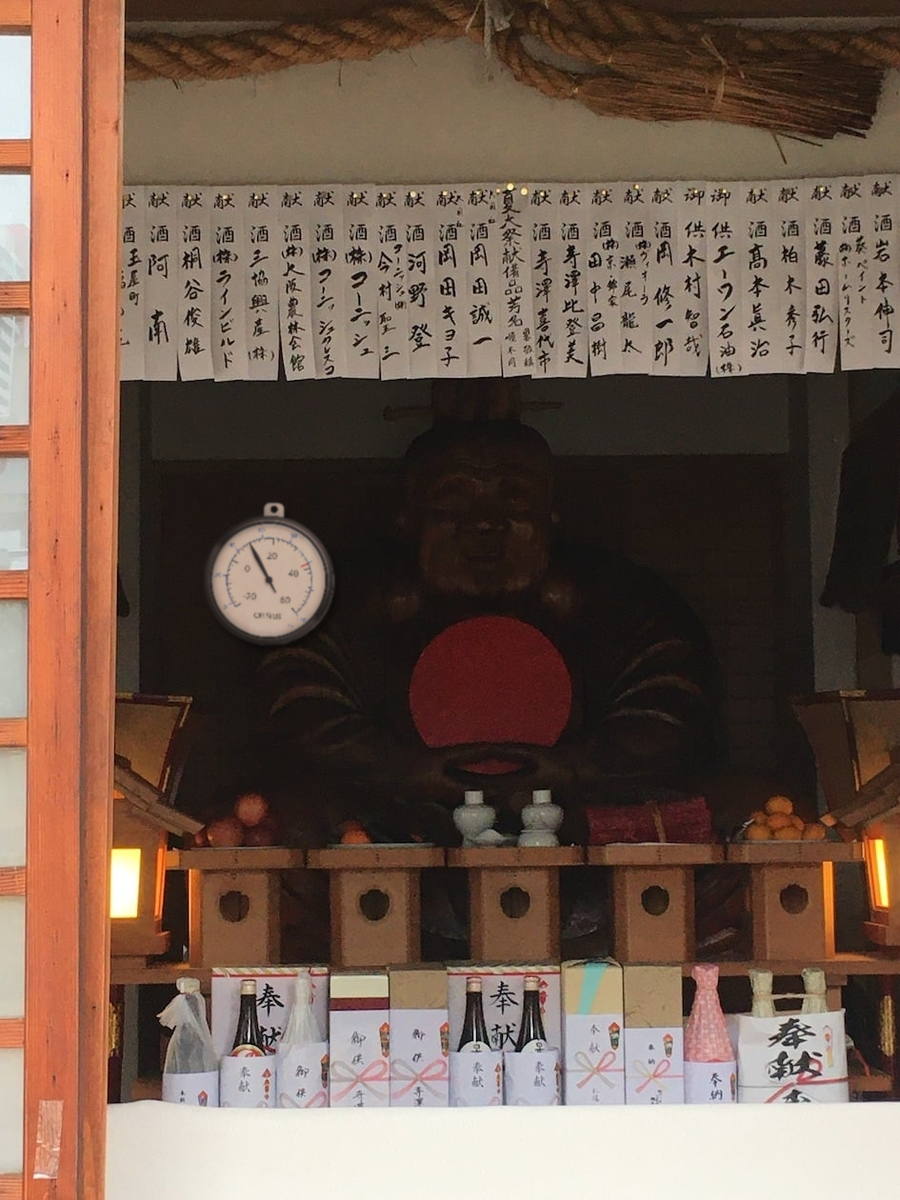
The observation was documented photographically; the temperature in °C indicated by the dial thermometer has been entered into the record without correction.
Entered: 10 °C
